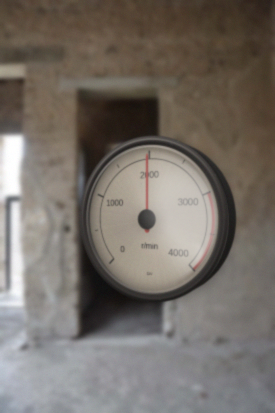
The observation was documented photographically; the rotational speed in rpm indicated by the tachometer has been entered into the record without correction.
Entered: 2000 rpm
